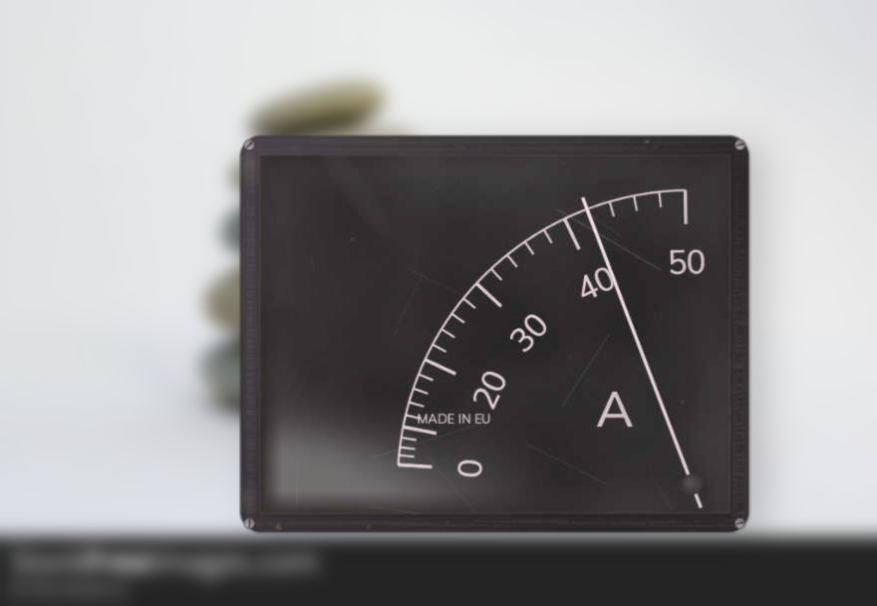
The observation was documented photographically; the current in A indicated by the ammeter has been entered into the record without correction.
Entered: 42 A
